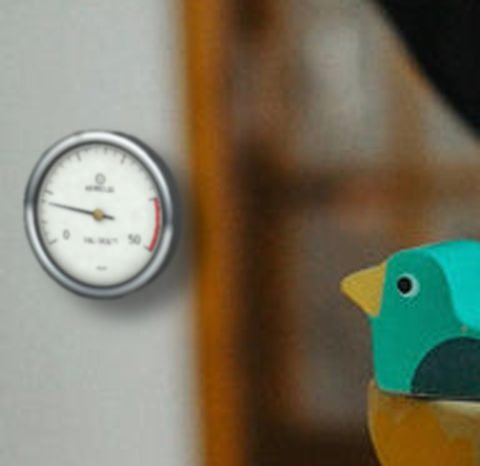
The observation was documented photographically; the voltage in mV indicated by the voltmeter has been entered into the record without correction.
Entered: 8 mV
